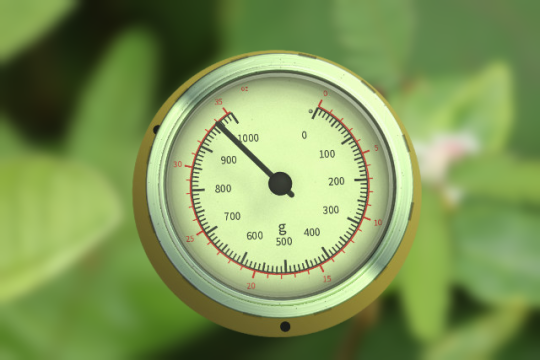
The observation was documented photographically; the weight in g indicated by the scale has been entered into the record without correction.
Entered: 960 g
